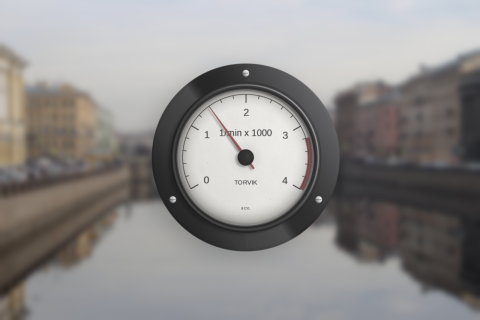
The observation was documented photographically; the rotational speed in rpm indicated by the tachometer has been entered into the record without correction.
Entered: 1400 rpm
